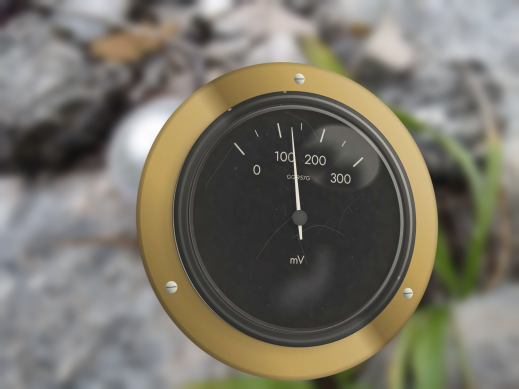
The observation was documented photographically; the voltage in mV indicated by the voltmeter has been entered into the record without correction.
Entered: 125 mV
